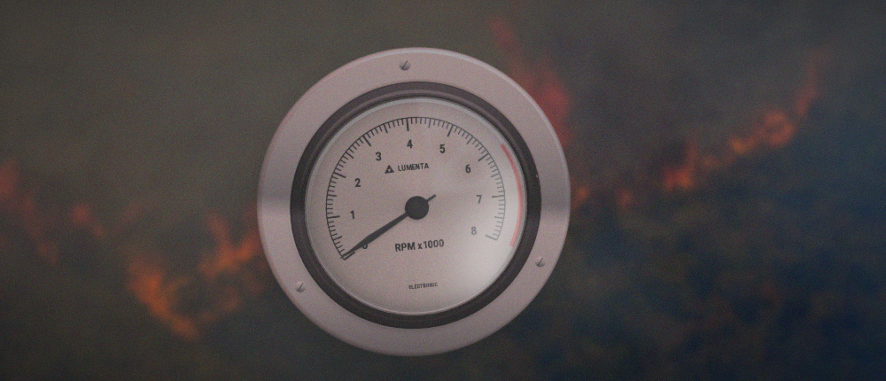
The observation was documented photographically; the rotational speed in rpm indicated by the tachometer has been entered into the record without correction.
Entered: 100 rpm
